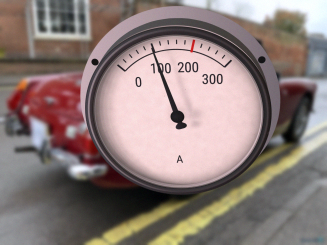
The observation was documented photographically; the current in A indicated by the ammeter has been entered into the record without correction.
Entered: 100 A
